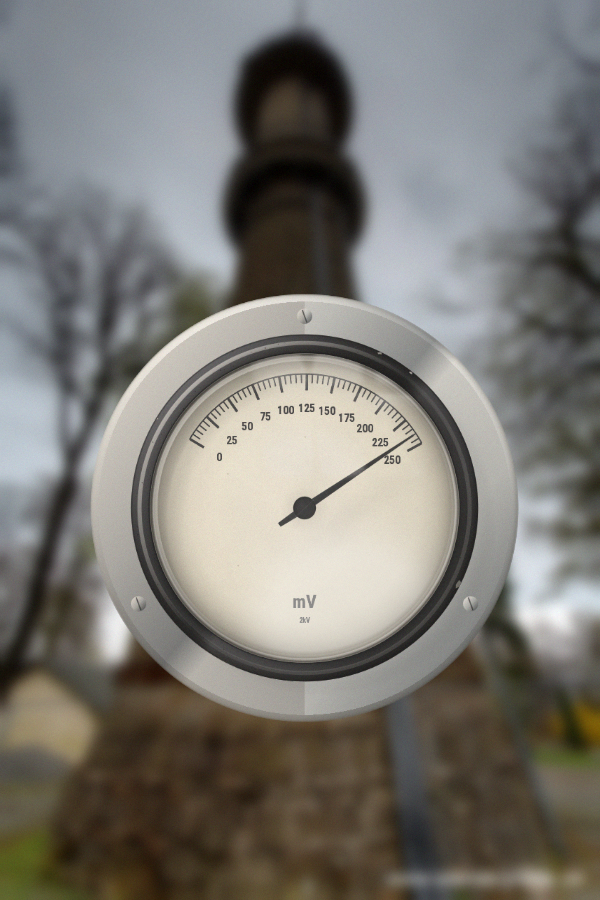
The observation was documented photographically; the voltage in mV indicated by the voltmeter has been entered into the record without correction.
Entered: 240 mV
